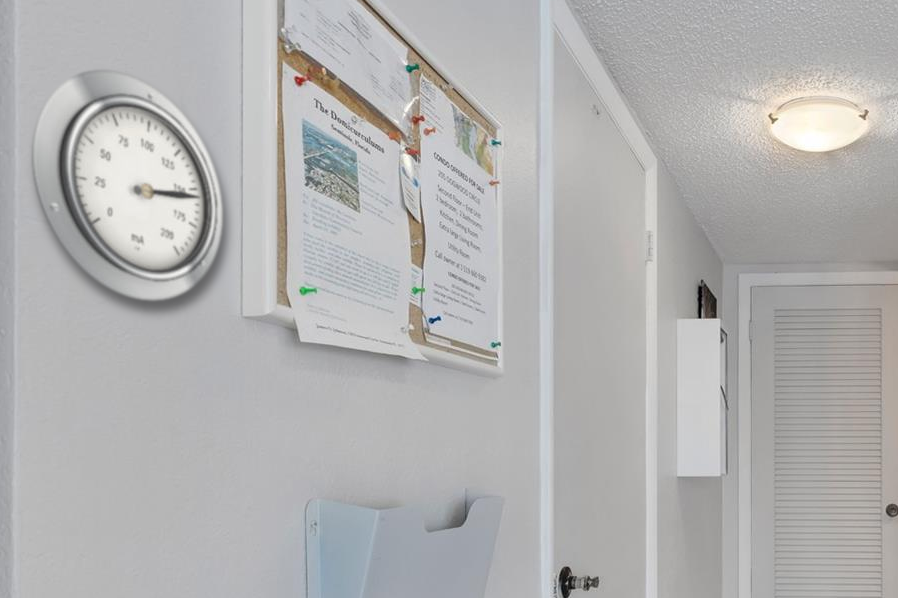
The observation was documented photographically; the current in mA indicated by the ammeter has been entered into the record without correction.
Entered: 155 mA
